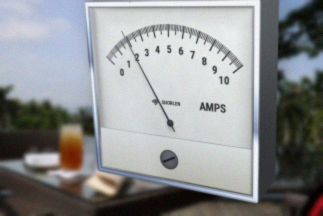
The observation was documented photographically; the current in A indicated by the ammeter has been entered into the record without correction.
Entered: 2 A
